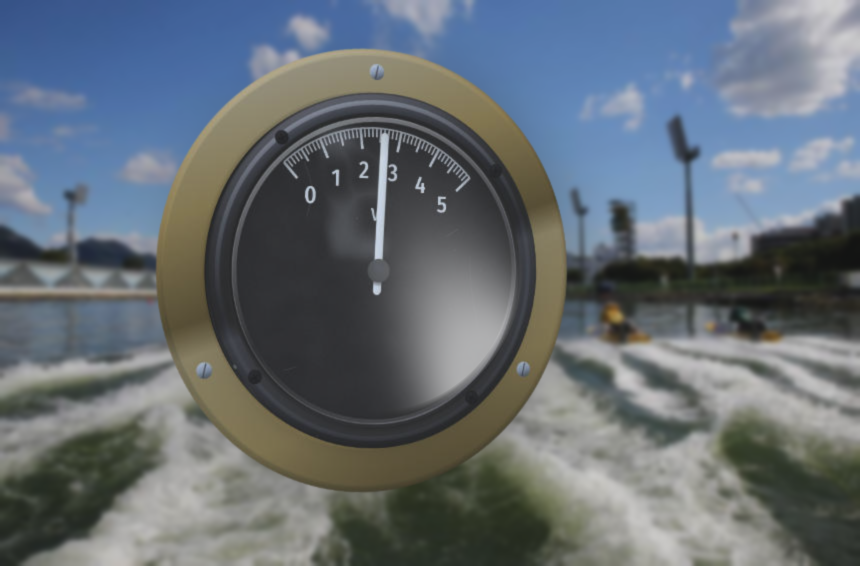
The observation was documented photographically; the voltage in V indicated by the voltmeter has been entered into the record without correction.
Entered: 2.5 V
